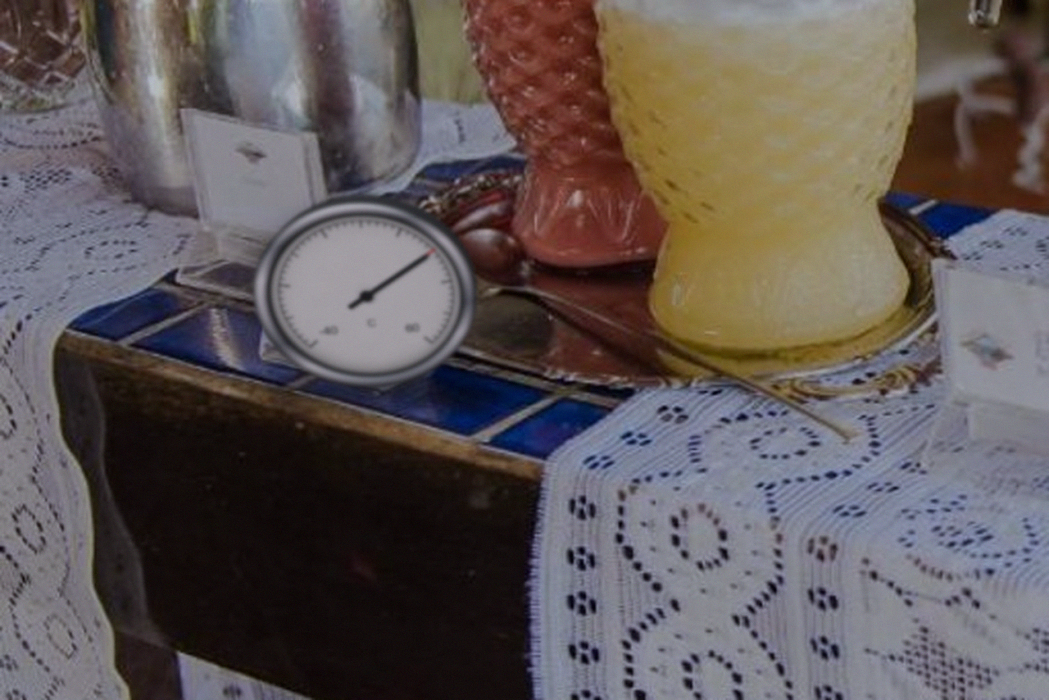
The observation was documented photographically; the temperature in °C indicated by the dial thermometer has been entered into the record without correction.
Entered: 30 °C
